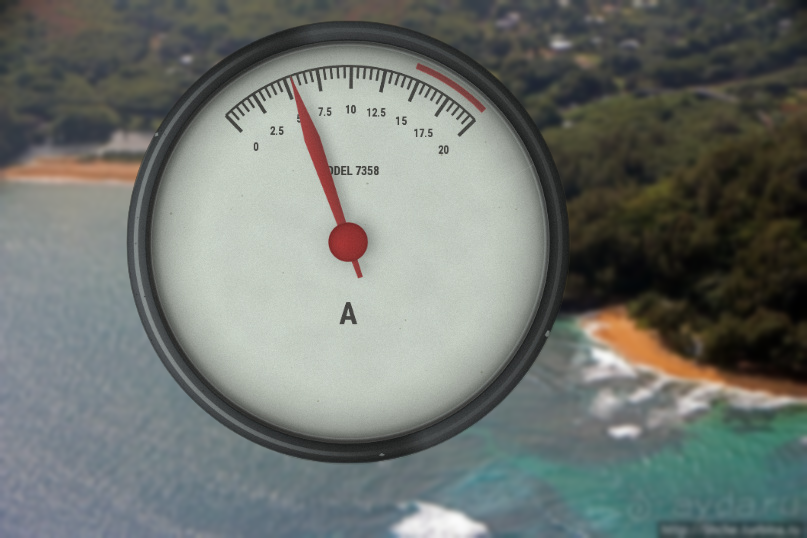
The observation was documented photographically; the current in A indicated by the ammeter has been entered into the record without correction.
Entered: 5.5 A
